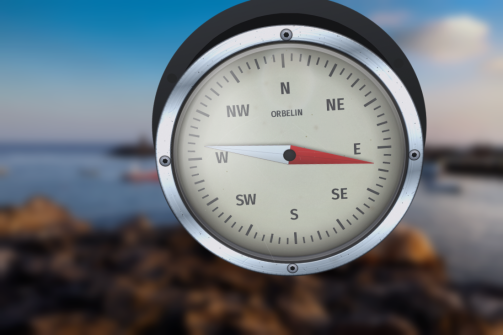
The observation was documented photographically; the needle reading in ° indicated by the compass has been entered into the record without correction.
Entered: 100 °
